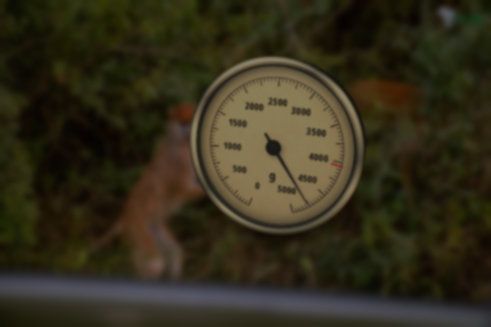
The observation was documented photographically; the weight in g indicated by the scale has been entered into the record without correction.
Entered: 4750 g
